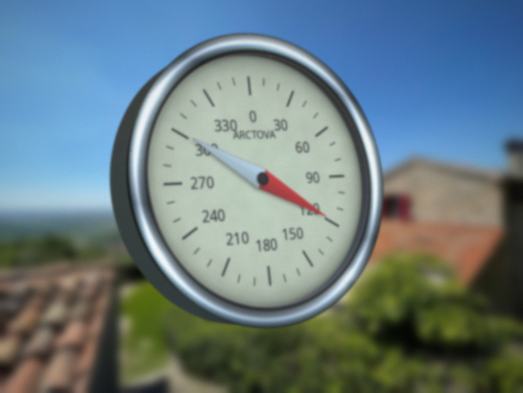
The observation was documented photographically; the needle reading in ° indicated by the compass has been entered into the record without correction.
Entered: 120 °
